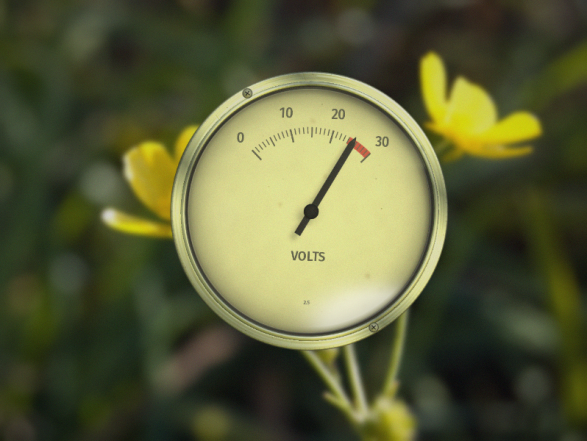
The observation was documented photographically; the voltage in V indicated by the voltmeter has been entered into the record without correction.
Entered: 25 V
